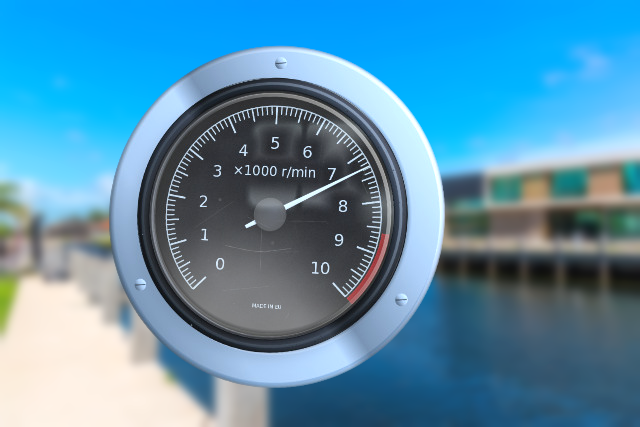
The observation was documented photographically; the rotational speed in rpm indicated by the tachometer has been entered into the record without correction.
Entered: 7300 rpm
